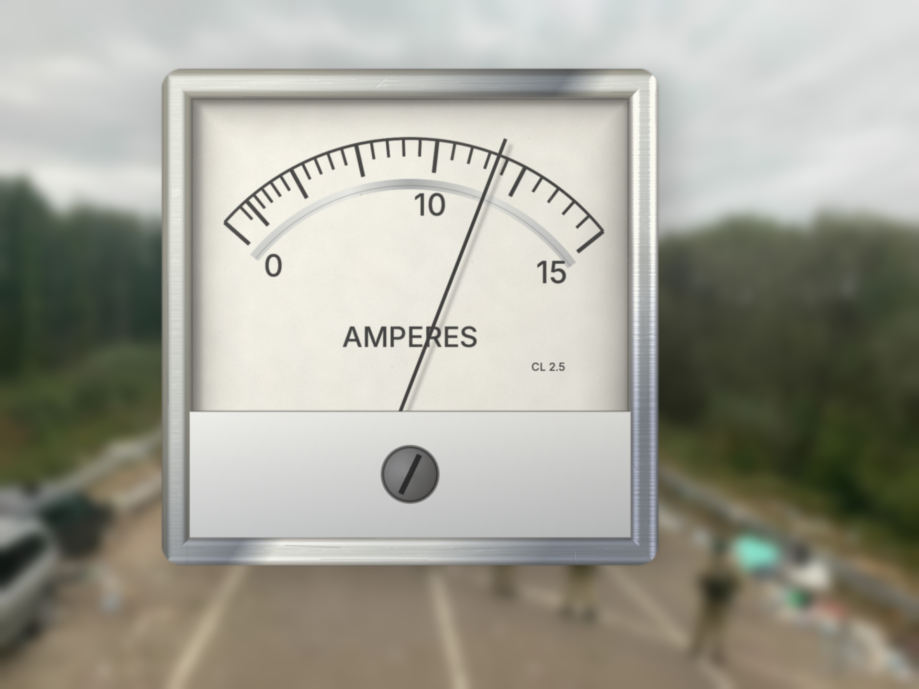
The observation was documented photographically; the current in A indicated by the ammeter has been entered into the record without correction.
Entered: 11.75 A
